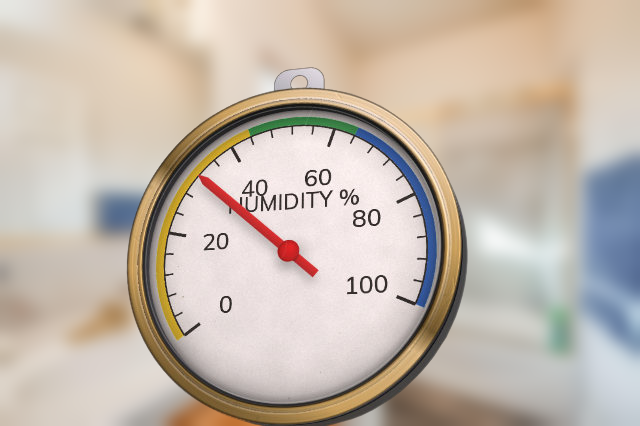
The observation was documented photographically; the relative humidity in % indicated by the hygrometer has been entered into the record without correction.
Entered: 32 %
